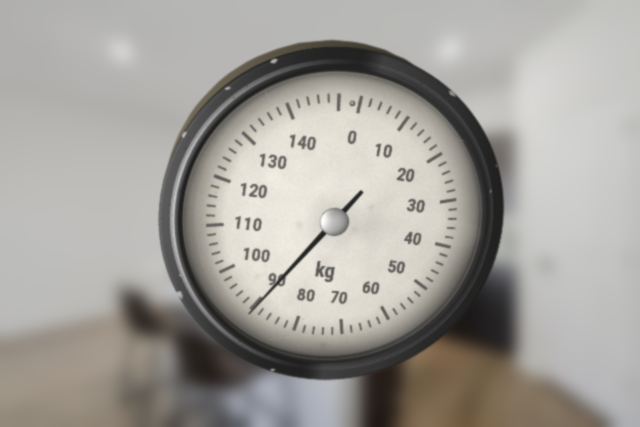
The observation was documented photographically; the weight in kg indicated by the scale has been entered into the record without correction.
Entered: 90 kg
